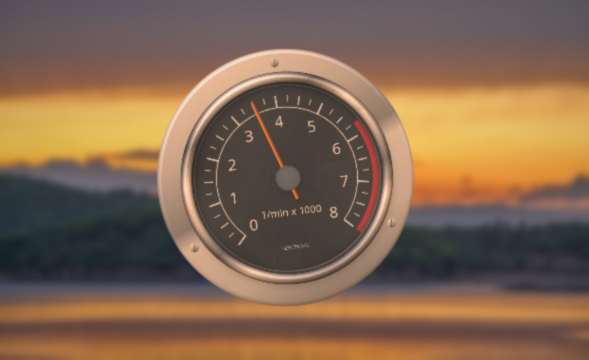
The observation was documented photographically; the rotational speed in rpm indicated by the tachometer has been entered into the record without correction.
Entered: 3500 rpm
